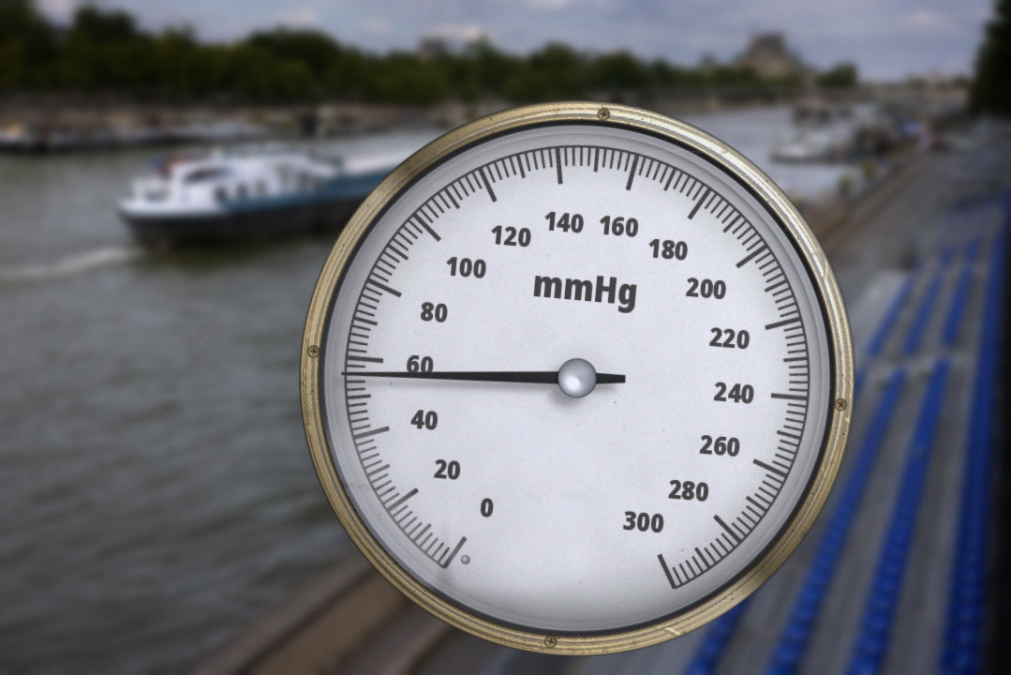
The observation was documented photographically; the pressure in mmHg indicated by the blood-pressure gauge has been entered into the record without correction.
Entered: 56 mmHg
